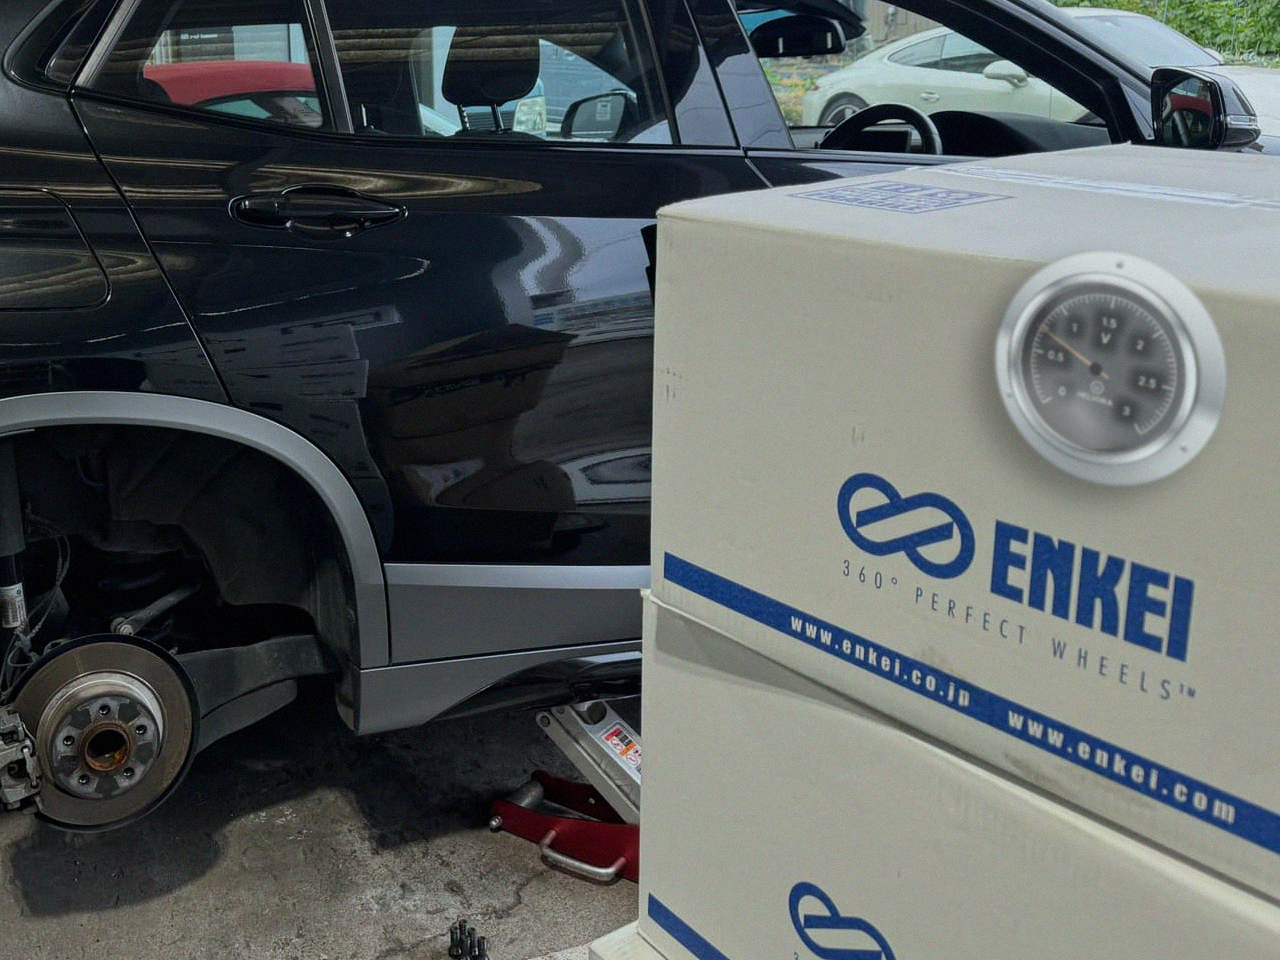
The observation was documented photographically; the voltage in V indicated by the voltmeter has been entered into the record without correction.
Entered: 0.75 V
